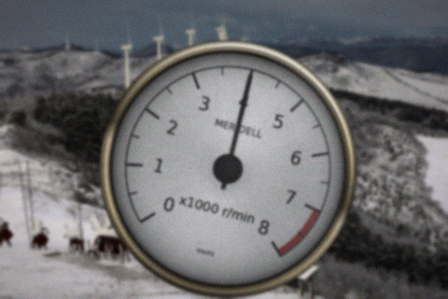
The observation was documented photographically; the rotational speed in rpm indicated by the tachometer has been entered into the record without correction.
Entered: 4000 rpm
